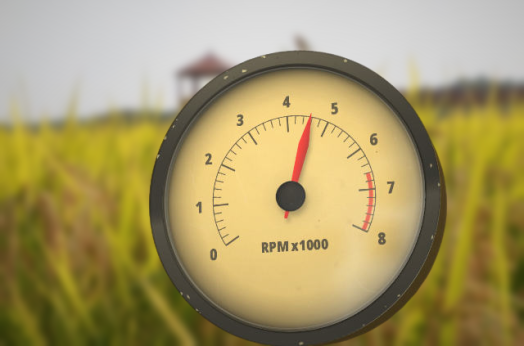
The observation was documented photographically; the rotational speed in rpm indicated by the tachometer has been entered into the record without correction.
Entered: 4600 rpm
